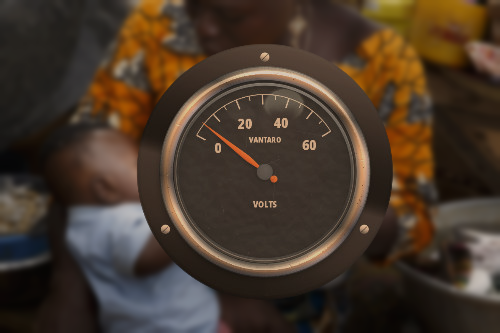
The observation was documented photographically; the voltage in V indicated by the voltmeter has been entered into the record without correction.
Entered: 5 V
